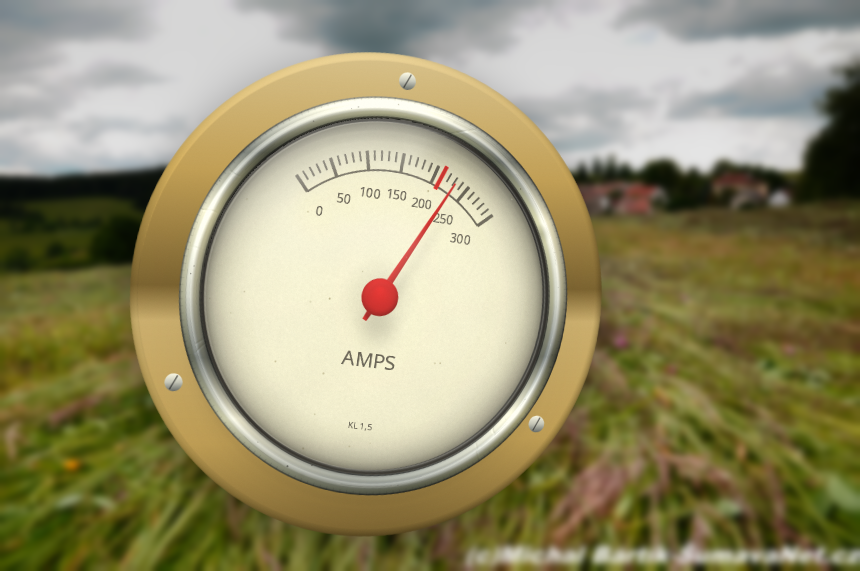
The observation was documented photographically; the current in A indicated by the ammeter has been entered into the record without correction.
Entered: 230 A
